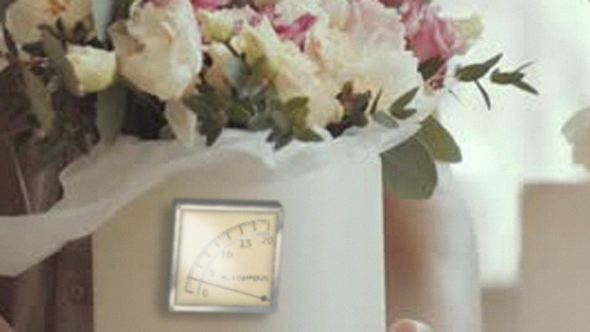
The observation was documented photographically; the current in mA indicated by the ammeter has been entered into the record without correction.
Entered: 2.5 mA
